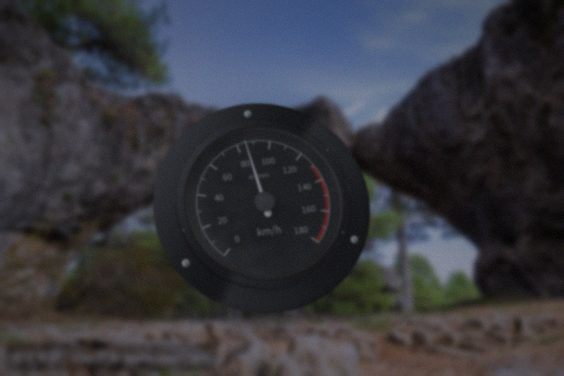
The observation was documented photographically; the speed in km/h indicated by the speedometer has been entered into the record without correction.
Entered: 85 km/h
